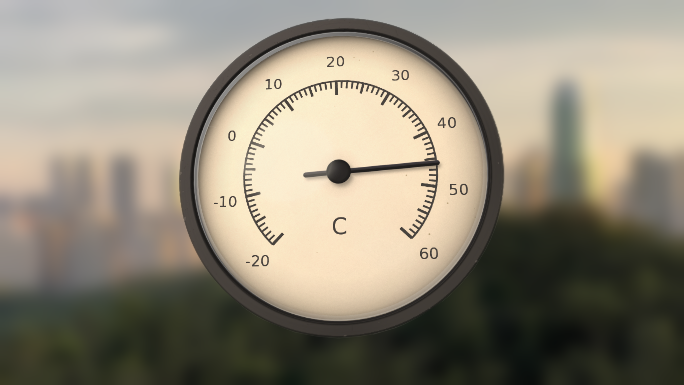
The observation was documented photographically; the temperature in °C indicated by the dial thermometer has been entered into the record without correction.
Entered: 46 °C
